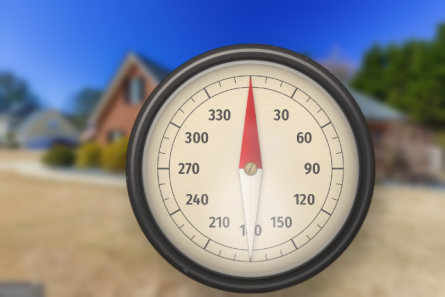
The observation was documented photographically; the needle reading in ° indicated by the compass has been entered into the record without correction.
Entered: 0 °
